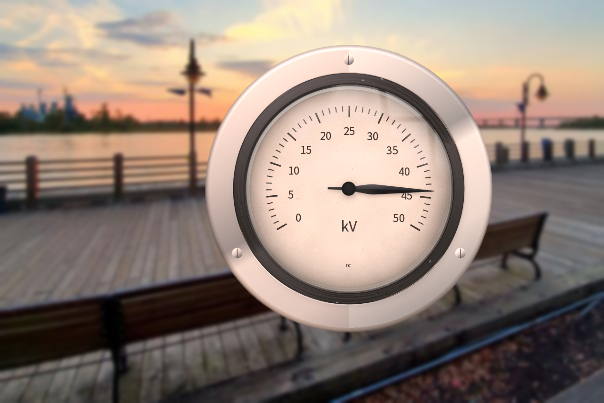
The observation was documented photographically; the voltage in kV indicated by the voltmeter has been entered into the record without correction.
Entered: 44 kV
